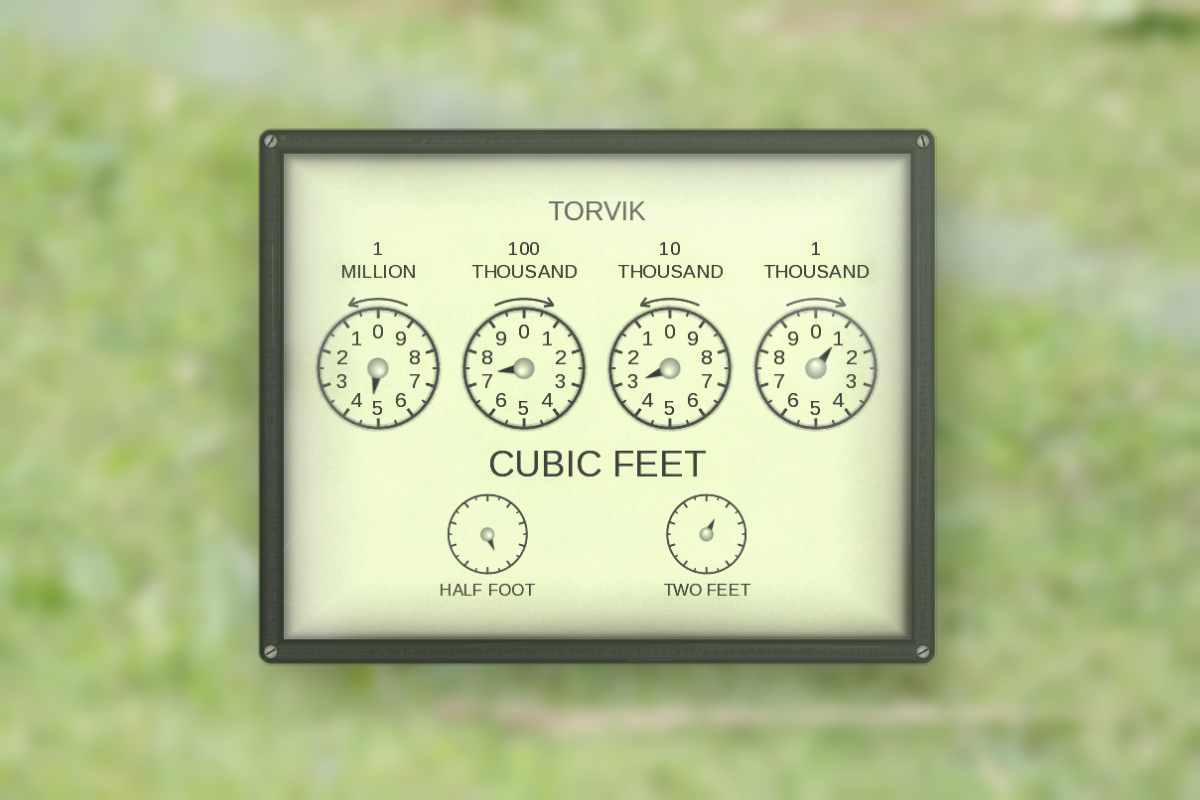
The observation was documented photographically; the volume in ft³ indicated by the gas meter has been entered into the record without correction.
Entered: 473100 ft³
